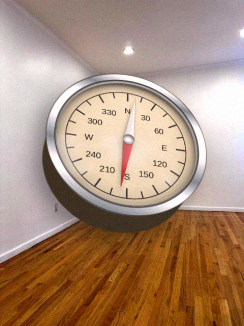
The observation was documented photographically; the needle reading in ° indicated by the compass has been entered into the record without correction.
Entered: 187.5 °
